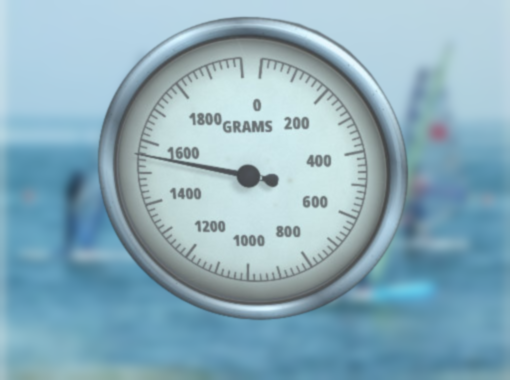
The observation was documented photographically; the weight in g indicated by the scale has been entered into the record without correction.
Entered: 1560 g
